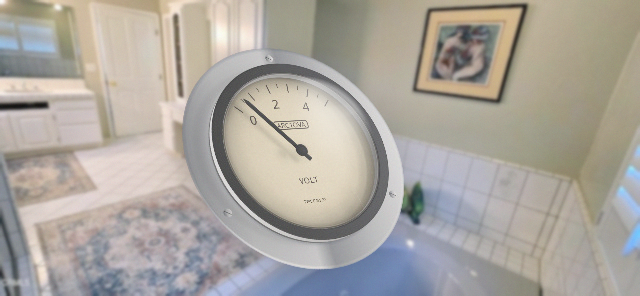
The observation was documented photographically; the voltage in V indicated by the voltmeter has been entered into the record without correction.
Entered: 0.5 V
